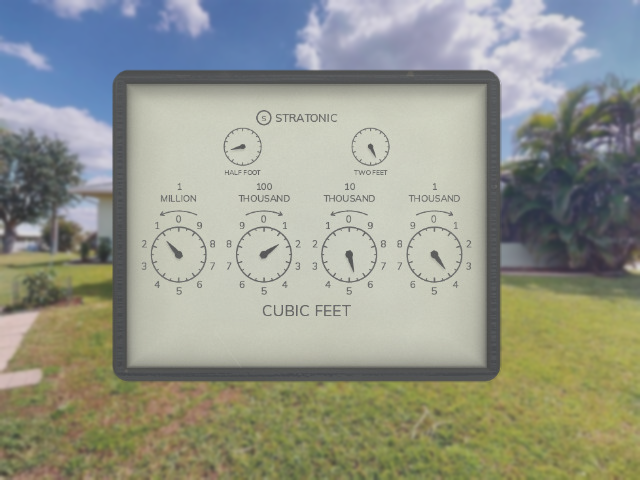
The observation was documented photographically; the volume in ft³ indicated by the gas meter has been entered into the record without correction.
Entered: 115400 ft³
